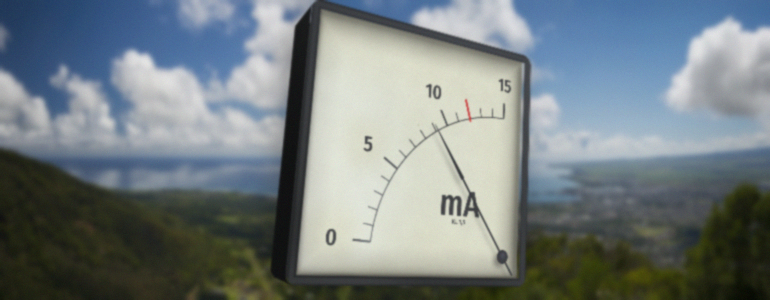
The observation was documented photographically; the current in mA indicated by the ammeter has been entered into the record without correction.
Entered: 9 mA
